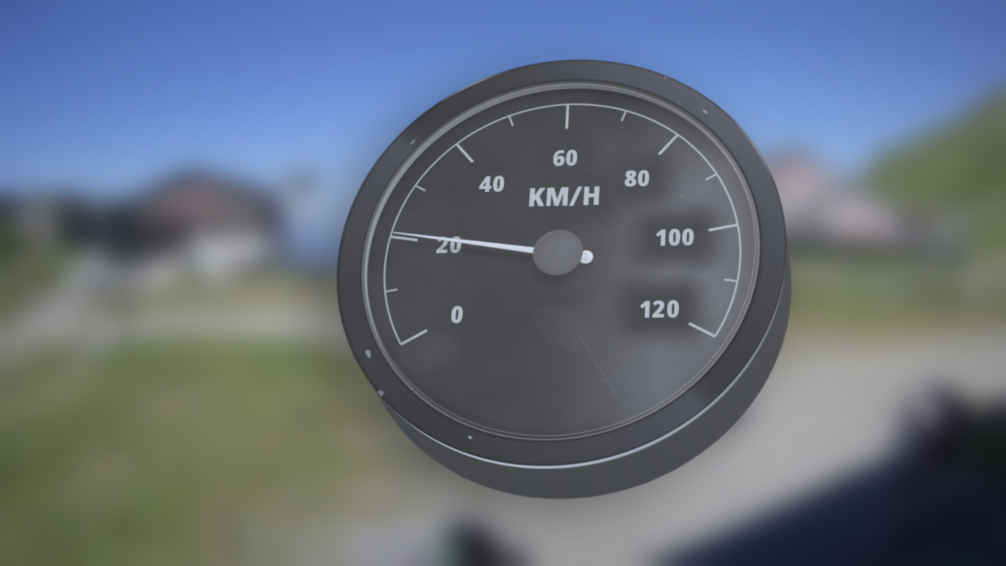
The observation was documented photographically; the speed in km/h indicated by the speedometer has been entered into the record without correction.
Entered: 20 km/h
